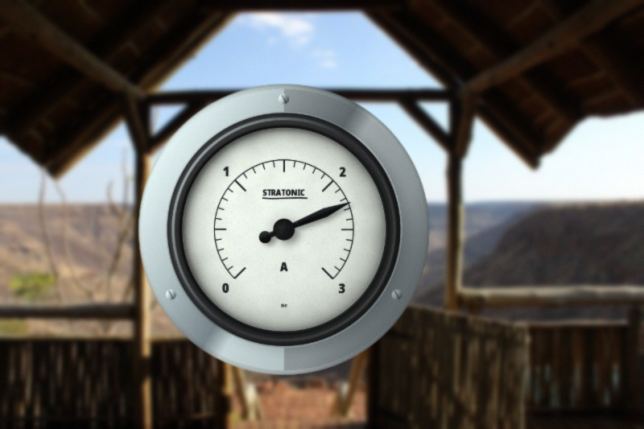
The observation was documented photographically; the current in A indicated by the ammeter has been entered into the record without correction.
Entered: 2.25 A
